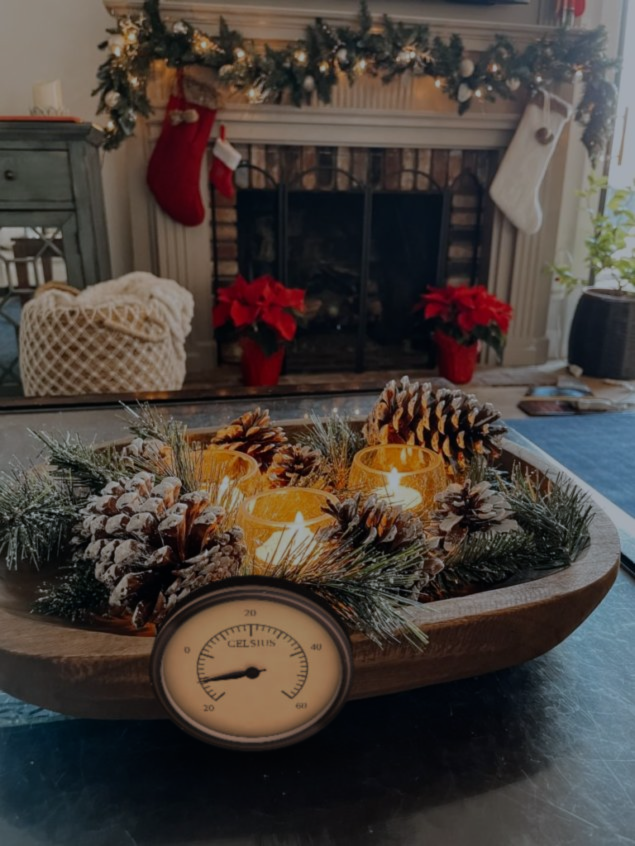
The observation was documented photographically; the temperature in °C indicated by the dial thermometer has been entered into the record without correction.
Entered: -10 °C
